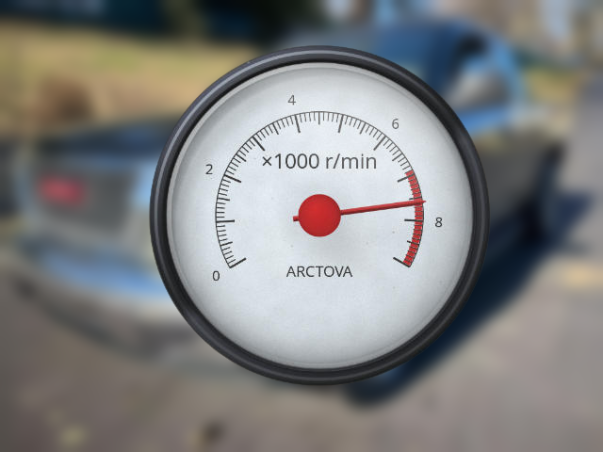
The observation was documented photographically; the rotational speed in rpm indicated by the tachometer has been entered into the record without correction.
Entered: 7600 rpm
